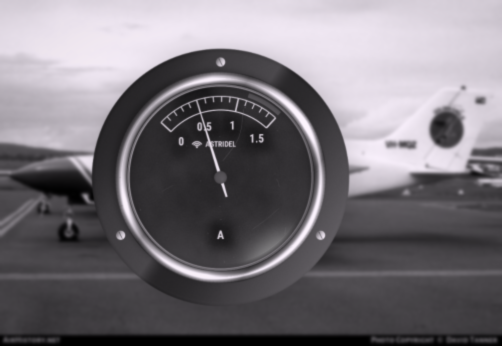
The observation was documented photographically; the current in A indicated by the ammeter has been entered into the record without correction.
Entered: 0.5 A
